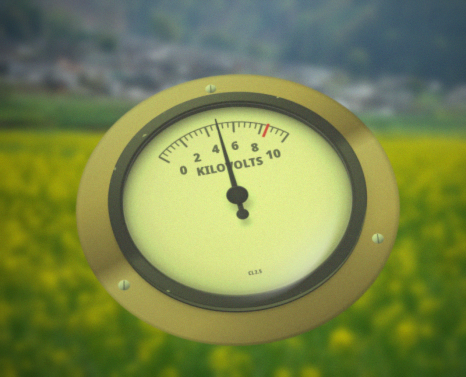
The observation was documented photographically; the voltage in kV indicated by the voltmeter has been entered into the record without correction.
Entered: 4.8 kV
